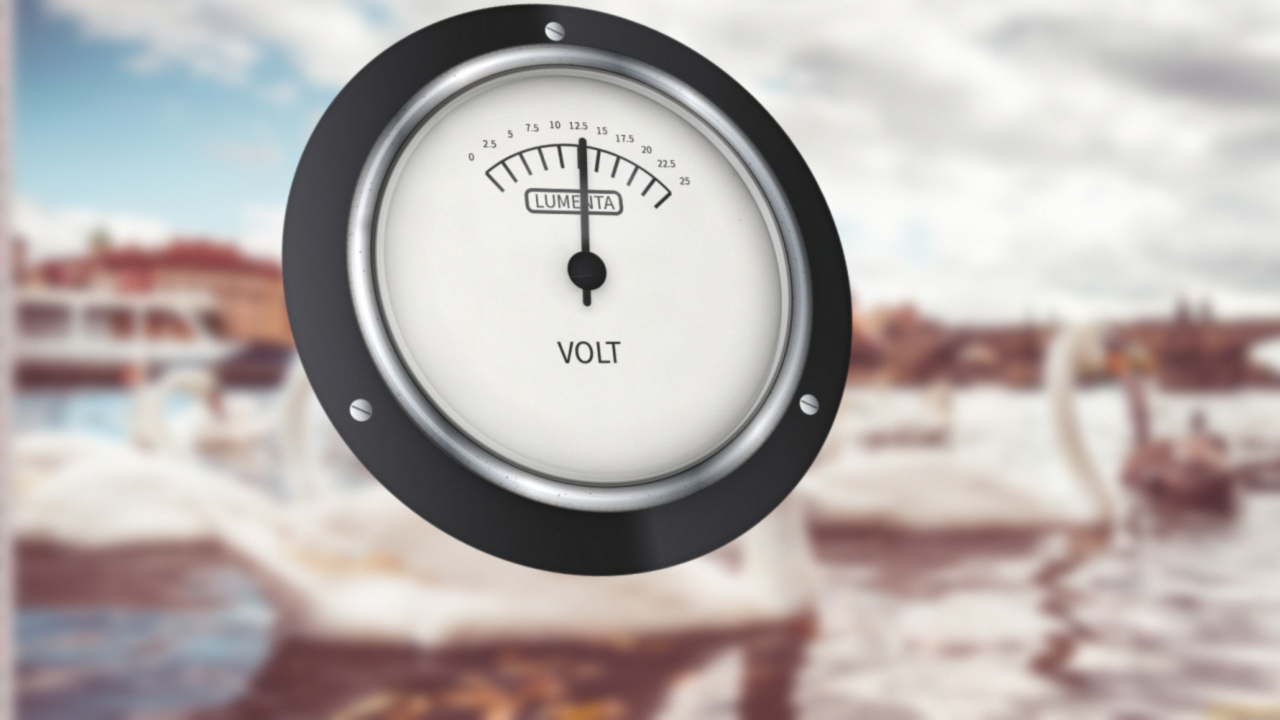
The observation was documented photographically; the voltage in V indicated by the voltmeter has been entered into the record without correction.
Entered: 12.5 V
